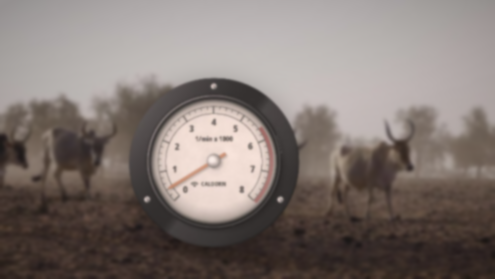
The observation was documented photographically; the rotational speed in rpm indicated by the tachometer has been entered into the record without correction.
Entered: 400 rpm
